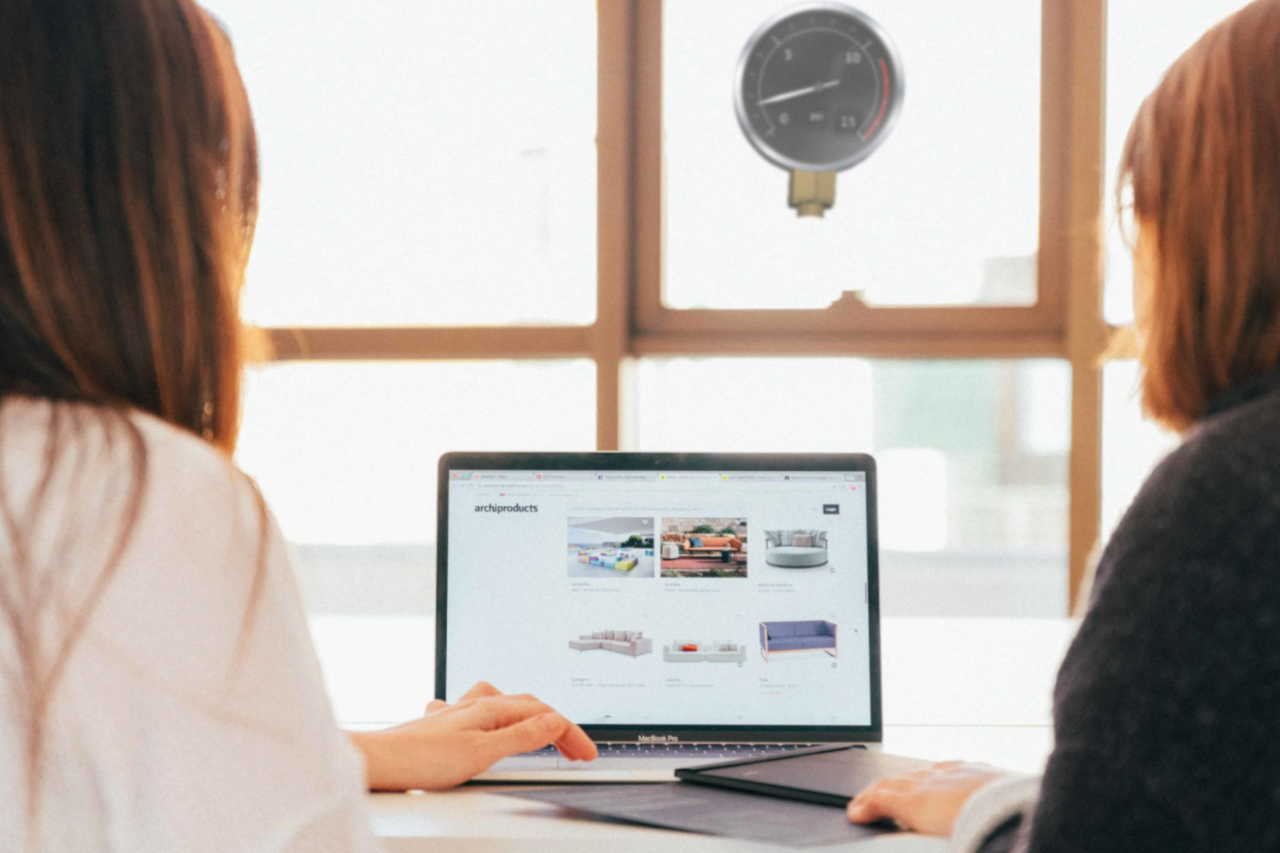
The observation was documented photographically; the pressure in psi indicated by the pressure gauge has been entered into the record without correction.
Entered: 1.5 psi
